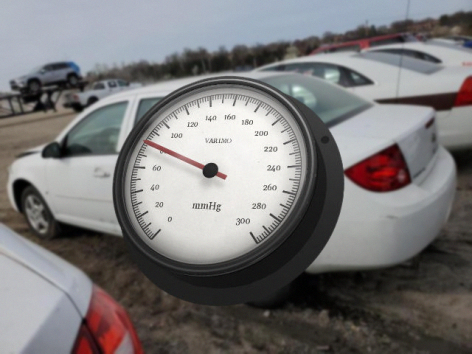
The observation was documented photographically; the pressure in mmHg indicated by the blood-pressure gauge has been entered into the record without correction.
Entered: 80 mmHg
